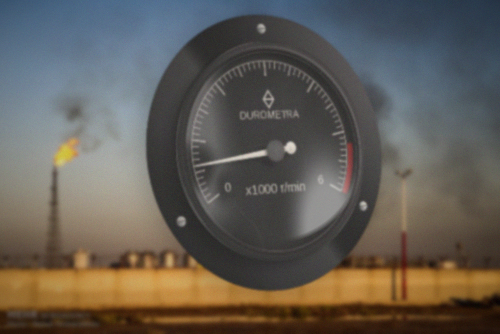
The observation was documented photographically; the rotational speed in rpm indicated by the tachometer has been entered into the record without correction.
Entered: 600 rpm
